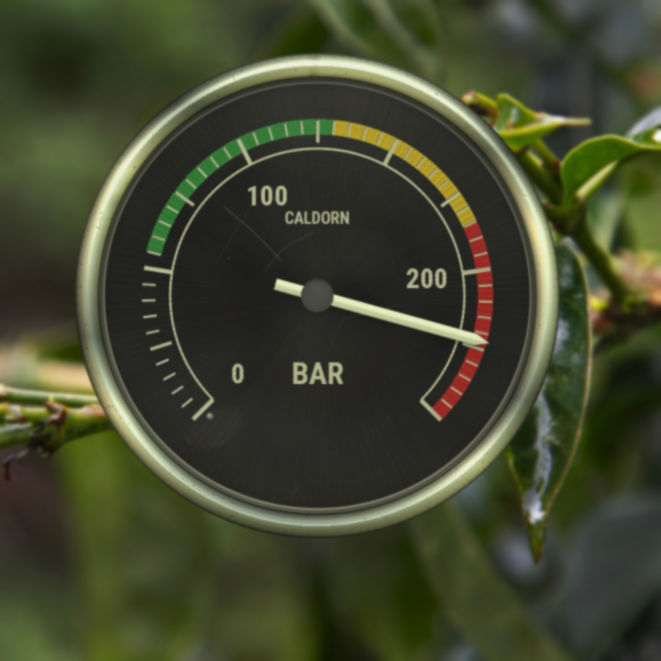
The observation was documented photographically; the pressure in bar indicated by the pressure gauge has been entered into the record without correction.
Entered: 222.5 bar
